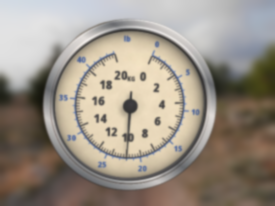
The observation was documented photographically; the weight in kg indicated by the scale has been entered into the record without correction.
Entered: 10 kg
